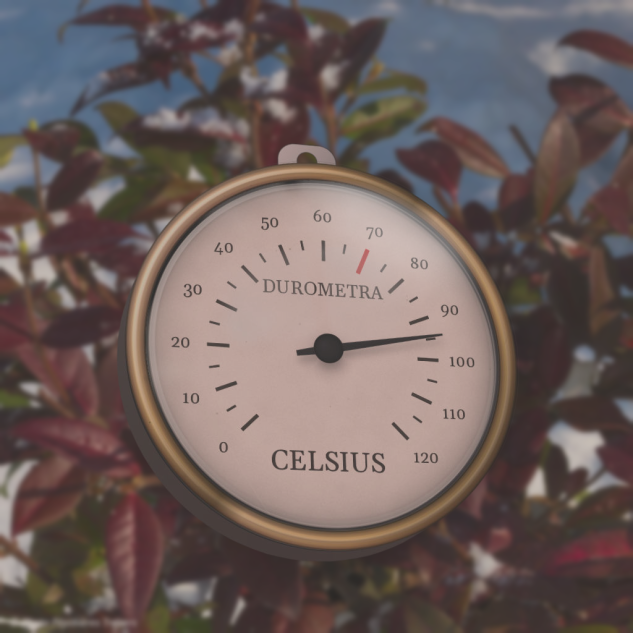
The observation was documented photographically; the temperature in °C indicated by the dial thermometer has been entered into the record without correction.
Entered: 95 °C
